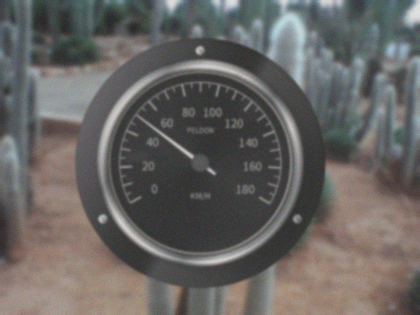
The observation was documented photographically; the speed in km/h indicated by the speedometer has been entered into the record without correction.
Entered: 50 km/h
